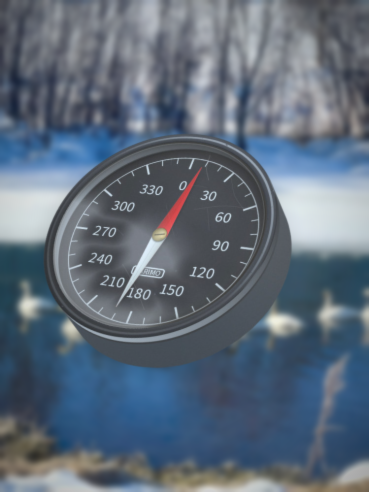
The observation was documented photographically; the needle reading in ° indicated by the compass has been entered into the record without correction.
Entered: 10 °
